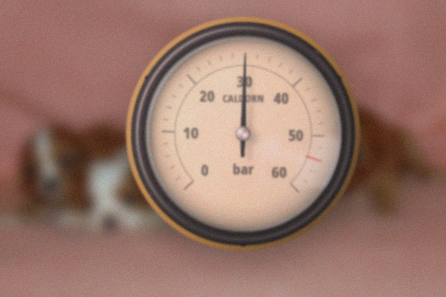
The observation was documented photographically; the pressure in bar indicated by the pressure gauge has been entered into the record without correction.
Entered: 30 bar
